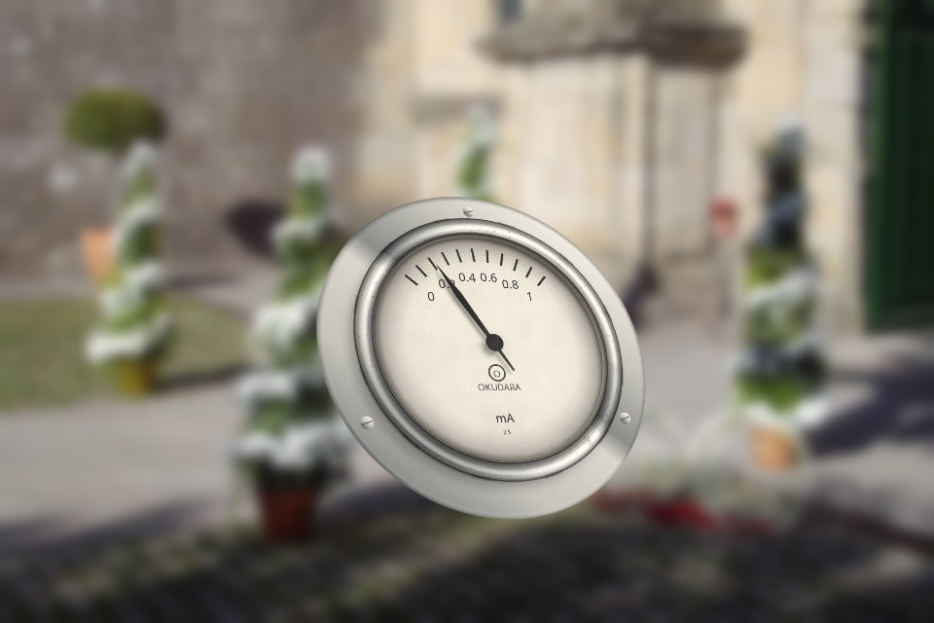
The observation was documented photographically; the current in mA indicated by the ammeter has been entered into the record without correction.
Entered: 0.2 mA
